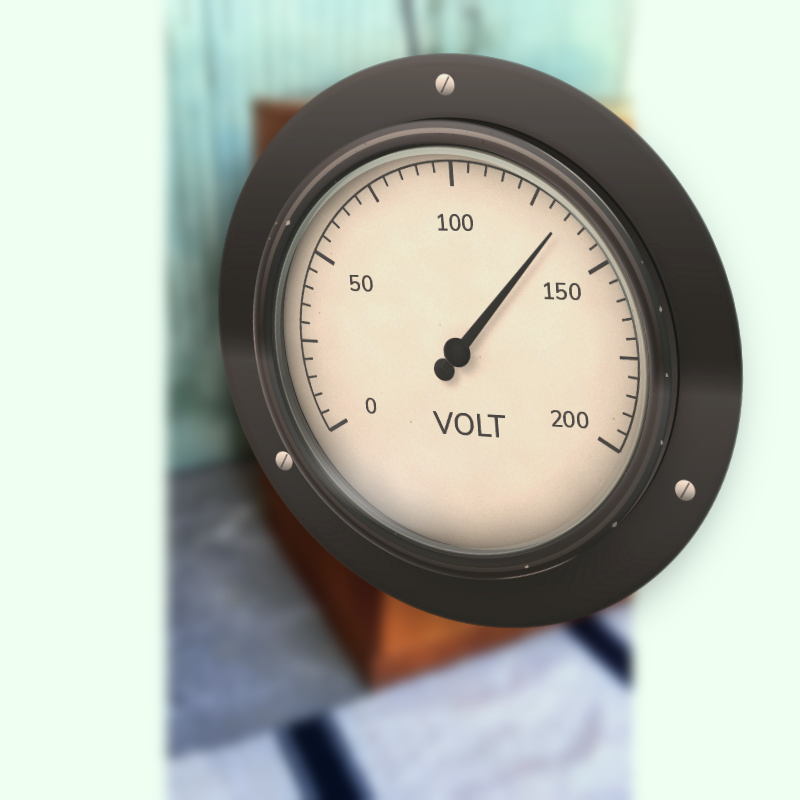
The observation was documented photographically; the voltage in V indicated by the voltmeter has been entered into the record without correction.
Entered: 135 V
